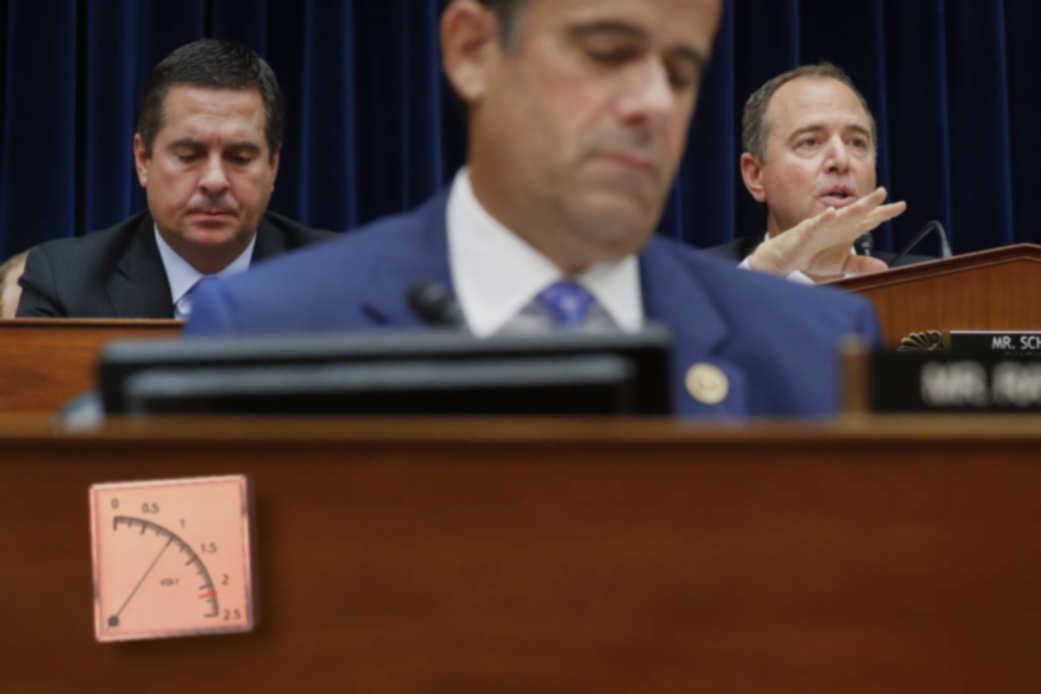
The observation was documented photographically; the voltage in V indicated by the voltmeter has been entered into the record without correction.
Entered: 1 V
